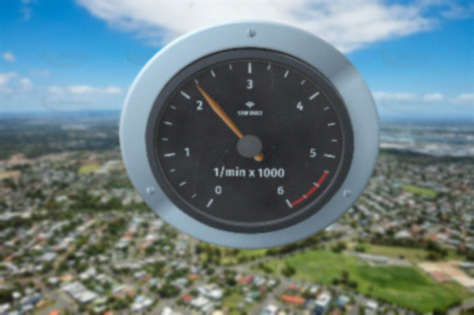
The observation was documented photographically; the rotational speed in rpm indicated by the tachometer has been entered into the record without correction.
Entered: 2250 rpm
